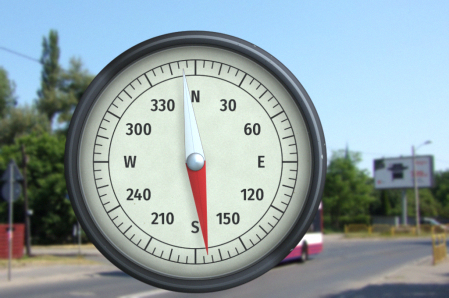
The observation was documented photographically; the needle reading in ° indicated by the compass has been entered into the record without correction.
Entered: 172.5 °
